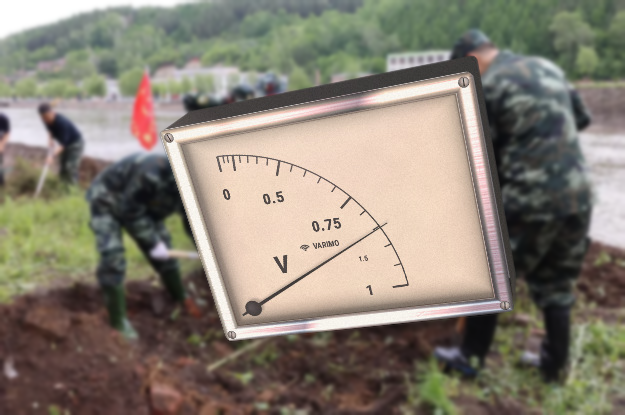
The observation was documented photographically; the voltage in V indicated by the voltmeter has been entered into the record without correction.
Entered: 0.85 V
